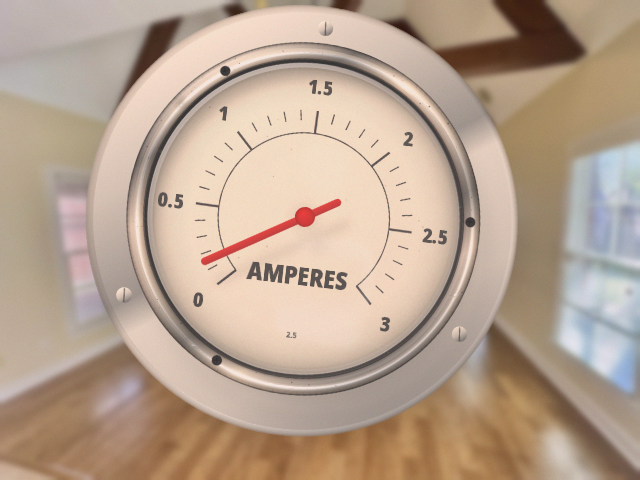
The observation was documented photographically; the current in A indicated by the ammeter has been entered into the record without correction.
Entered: 0.15 A
